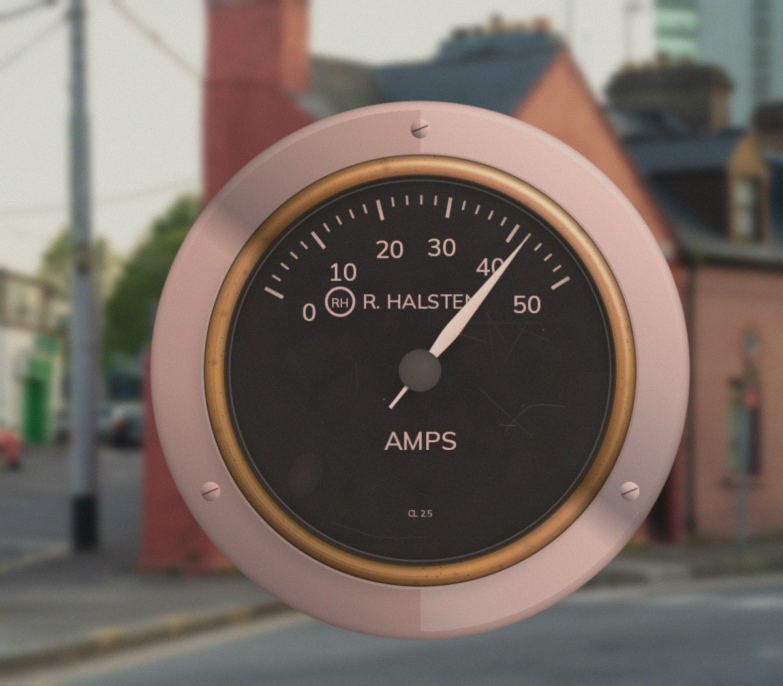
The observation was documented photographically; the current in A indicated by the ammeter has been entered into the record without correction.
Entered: 42 A
